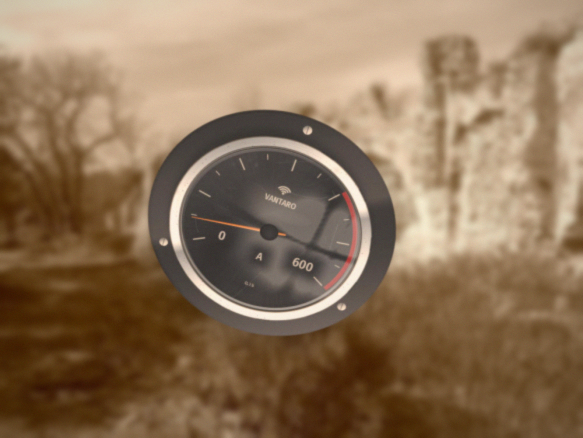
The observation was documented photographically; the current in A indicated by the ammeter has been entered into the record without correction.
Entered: 50 A
